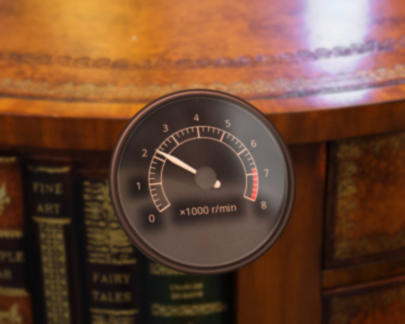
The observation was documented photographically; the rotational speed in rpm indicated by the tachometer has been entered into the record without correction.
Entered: 2200 rpm
